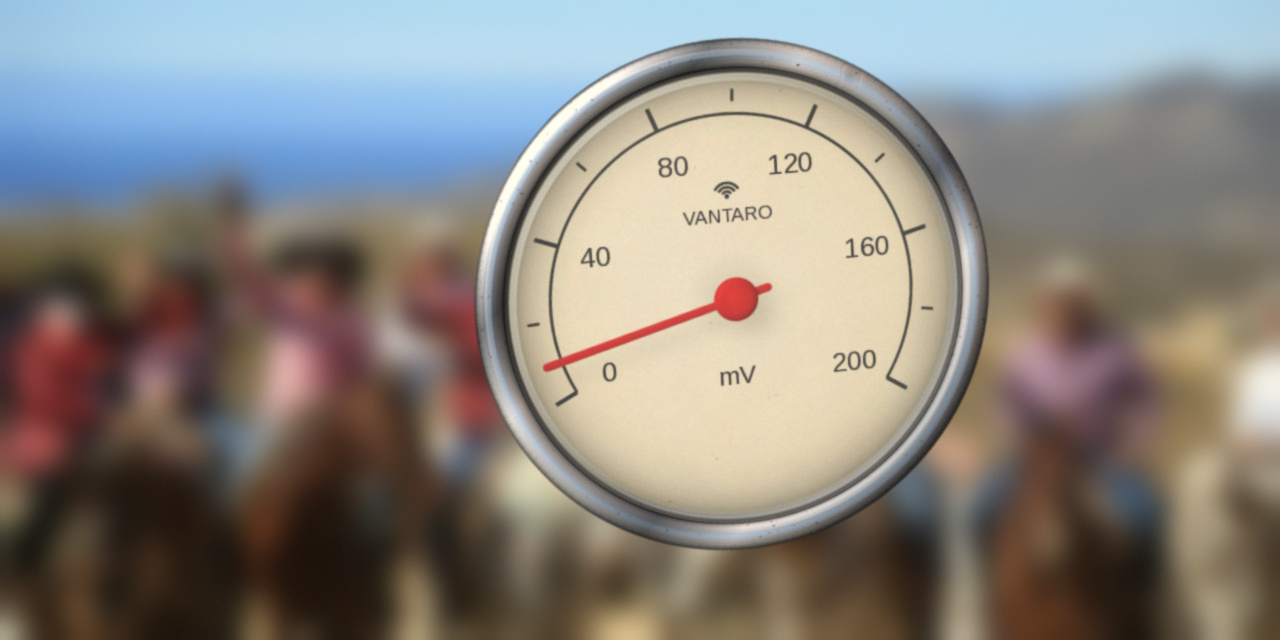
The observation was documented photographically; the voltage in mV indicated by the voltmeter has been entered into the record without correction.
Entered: 10 mV
